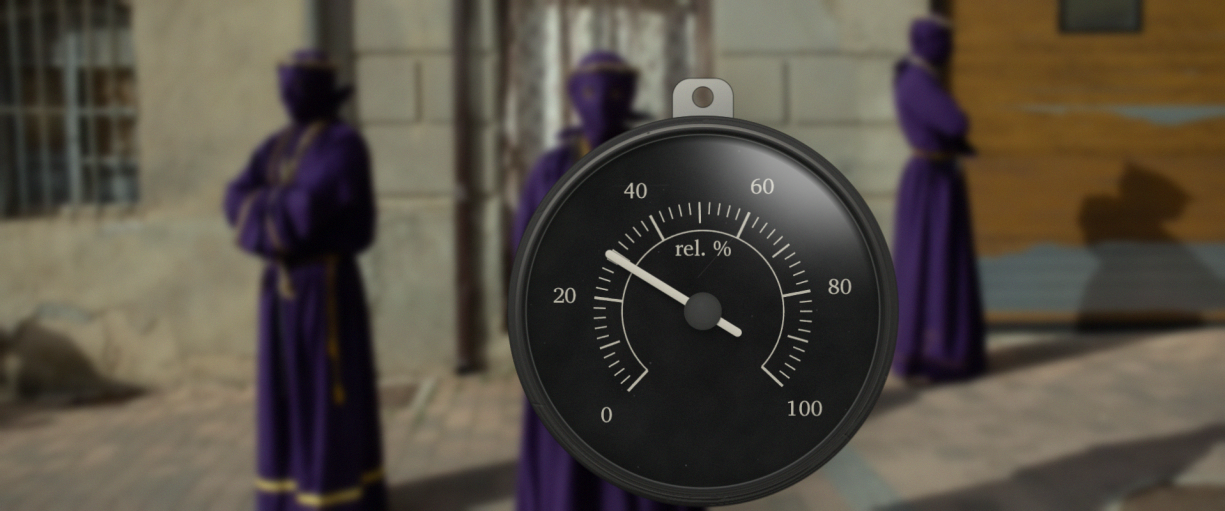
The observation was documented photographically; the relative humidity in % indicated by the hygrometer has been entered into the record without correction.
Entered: 29 %
